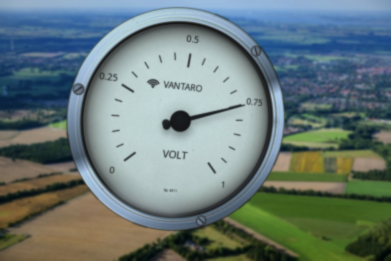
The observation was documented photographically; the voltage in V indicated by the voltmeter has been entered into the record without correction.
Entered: 0.75 V
